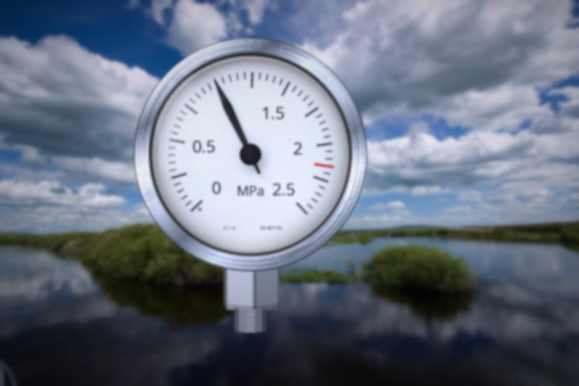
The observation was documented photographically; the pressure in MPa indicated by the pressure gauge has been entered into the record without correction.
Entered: 1 MPa
